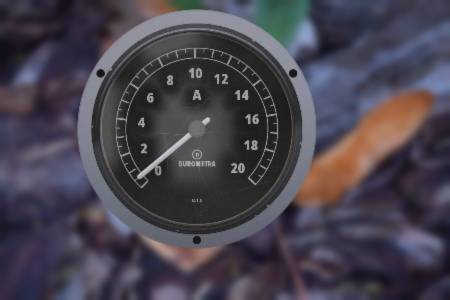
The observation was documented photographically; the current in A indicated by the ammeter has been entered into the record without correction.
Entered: 0.5 A
